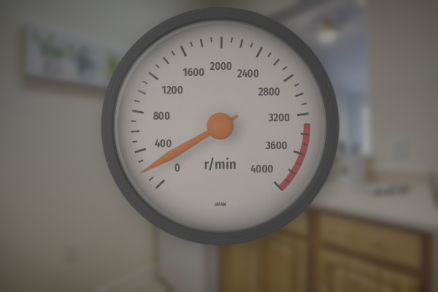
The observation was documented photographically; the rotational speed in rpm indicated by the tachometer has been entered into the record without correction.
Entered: 200 rpm
